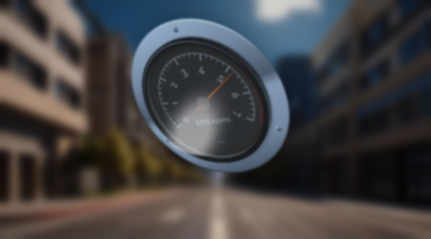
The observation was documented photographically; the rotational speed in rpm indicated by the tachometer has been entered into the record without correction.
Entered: 5200 rpm
